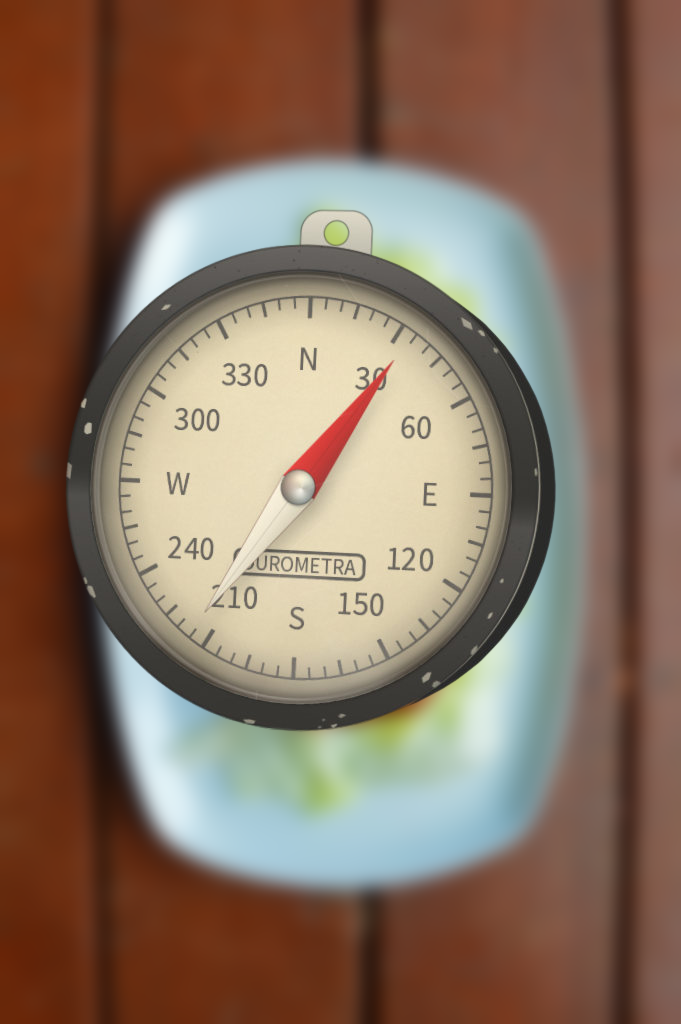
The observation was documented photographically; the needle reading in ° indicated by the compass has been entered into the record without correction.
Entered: 35 °
